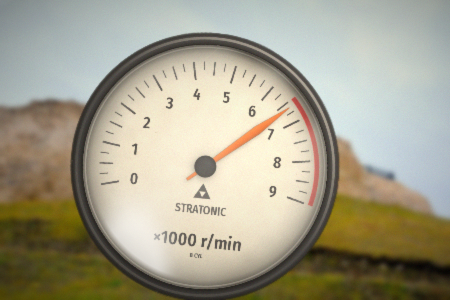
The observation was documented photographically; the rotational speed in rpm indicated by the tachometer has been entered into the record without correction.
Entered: 6625 rpm
